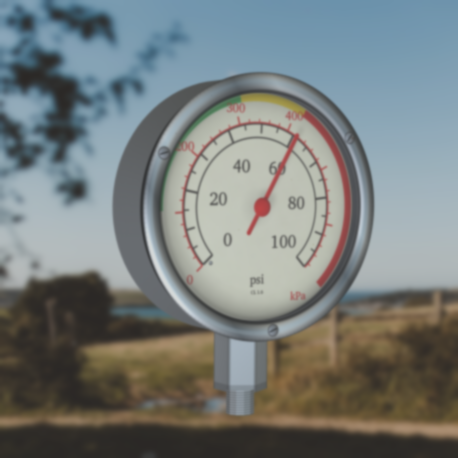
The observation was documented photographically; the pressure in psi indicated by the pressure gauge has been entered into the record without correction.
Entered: 60 psi
